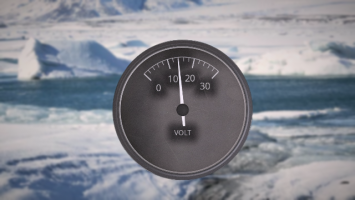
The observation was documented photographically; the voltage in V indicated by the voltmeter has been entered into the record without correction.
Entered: 14 V
